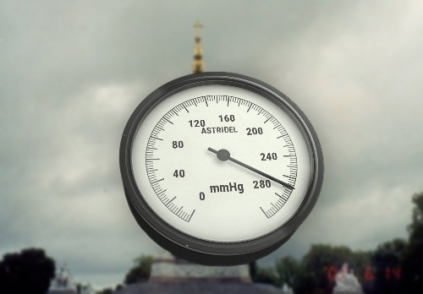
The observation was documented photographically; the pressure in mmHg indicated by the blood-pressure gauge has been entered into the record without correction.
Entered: 270 mmHg
